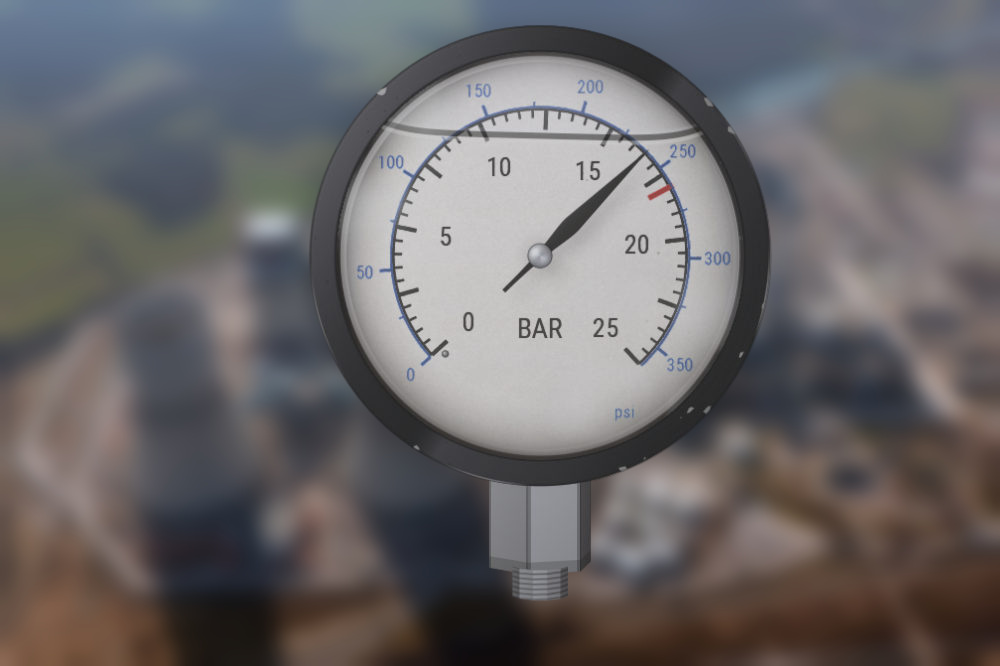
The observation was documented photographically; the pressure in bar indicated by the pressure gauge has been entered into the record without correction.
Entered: 16.5 bar
